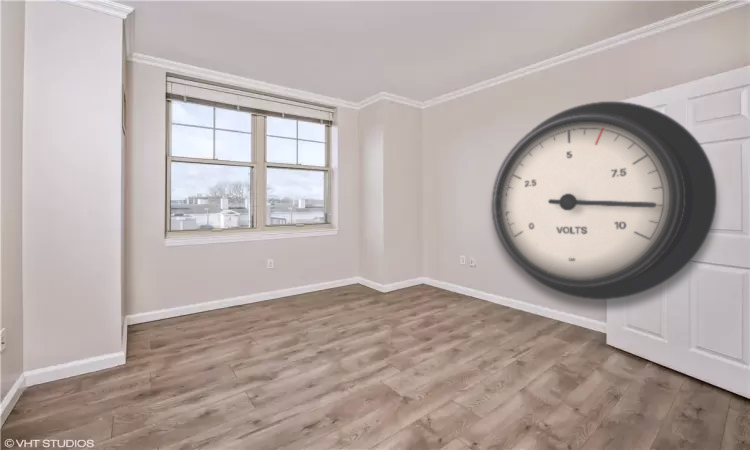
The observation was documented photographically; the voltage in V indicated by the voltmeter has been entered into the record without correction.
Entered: 9 V
